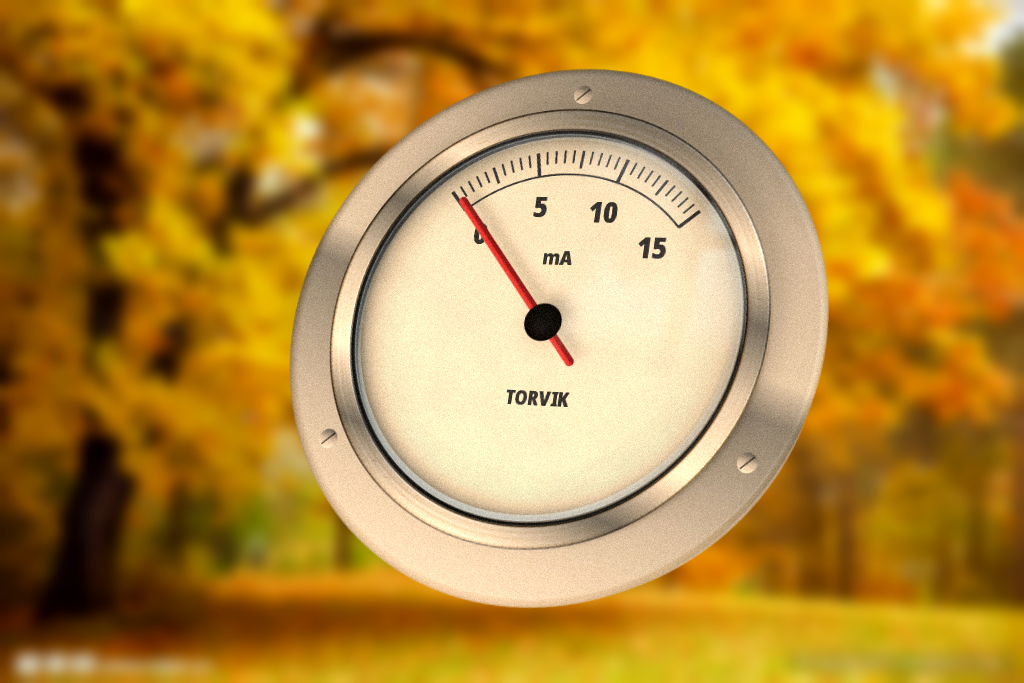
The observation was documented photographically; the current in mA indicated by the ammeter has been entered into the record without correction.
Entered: 0.25 mA
